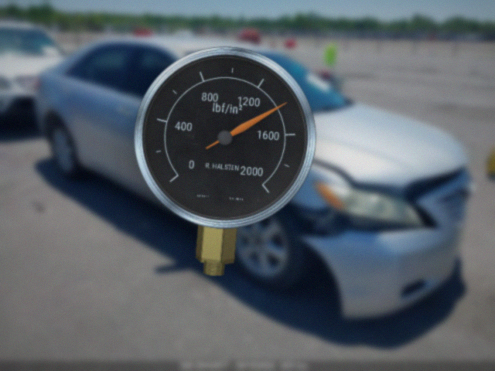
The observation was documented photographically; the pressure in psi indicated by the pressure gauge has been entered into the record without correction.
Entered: 1400 psi
